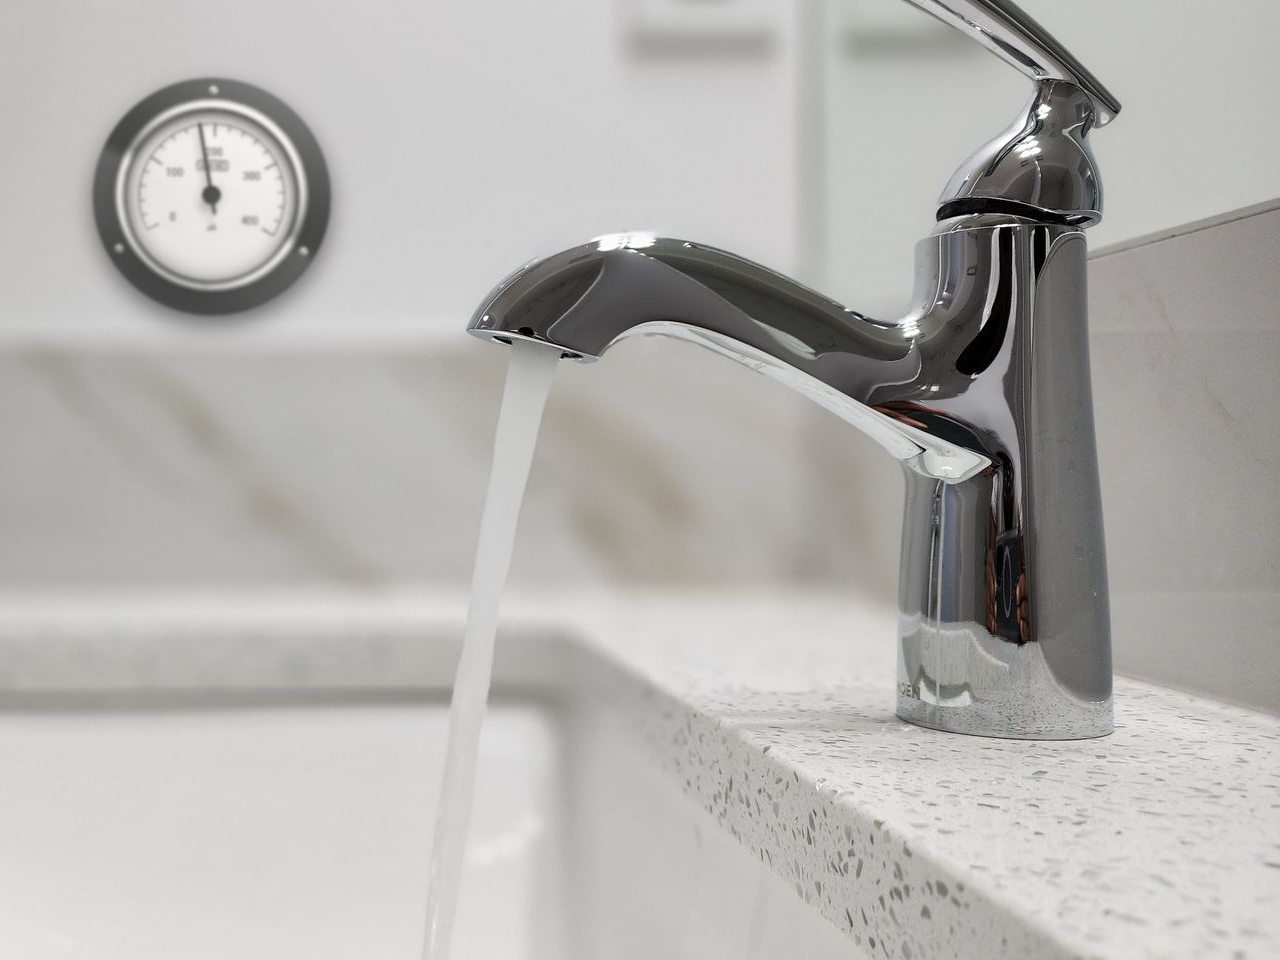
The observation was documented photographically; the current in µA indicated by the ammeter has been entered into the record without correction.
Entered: 180 µA
